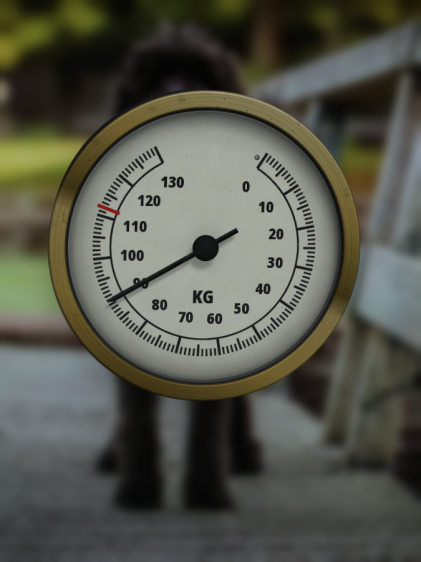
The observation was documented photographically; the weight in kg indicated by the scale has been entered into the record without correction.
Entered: 90 kg
